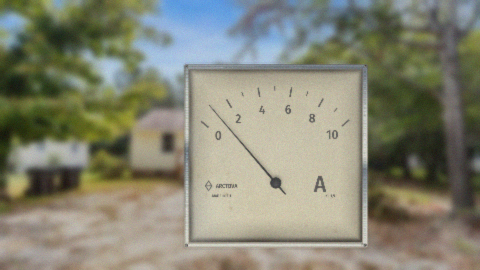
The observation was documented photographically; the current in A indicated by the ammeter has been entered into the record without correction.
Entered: 1 A
